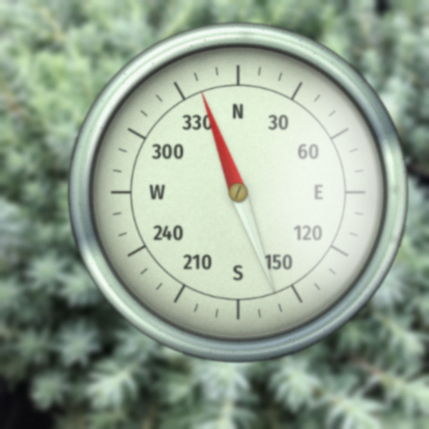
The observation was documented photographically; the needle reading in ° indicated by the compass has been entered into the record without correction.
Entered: 340 °
